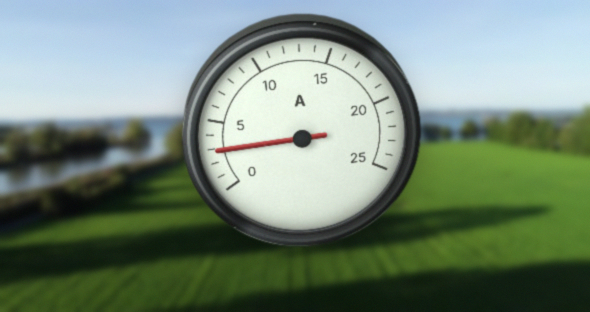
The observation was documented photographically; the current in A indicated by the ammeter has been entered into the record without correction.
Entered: 3 A
